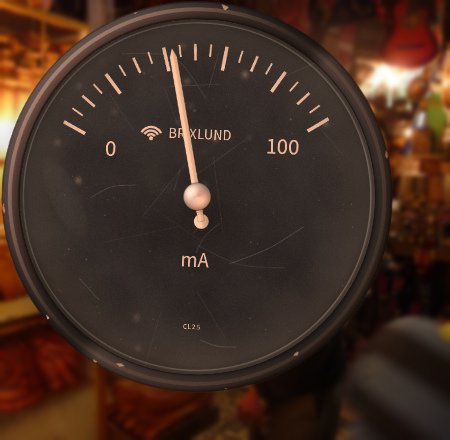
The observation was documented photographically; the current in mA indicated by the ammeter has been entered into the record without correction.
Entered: 42.5 mA
